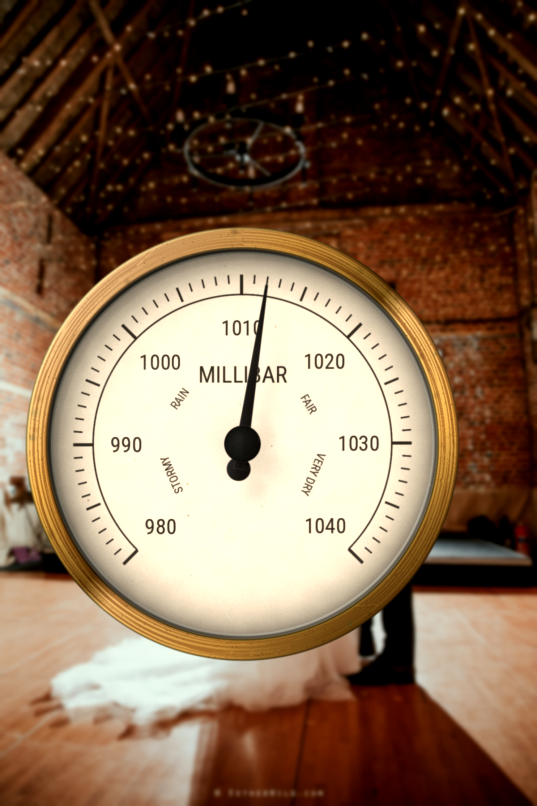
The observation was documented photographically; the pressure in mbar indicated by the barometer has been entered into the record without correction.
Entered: 1012 mbar
